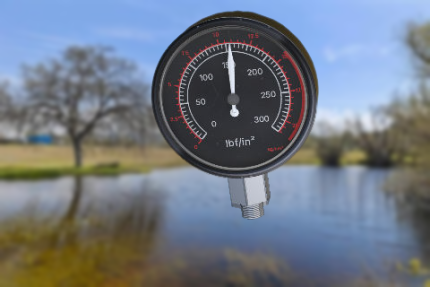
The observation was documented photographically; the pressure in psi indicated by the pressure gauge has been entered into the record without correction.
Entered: 155 psi
